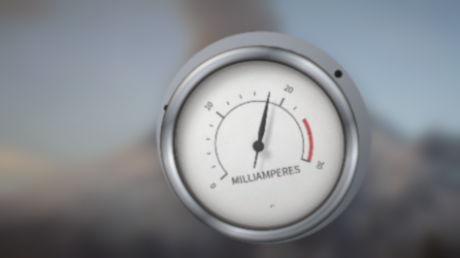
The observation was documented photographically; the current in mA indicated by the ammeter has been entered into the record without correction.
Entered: 18 mA
